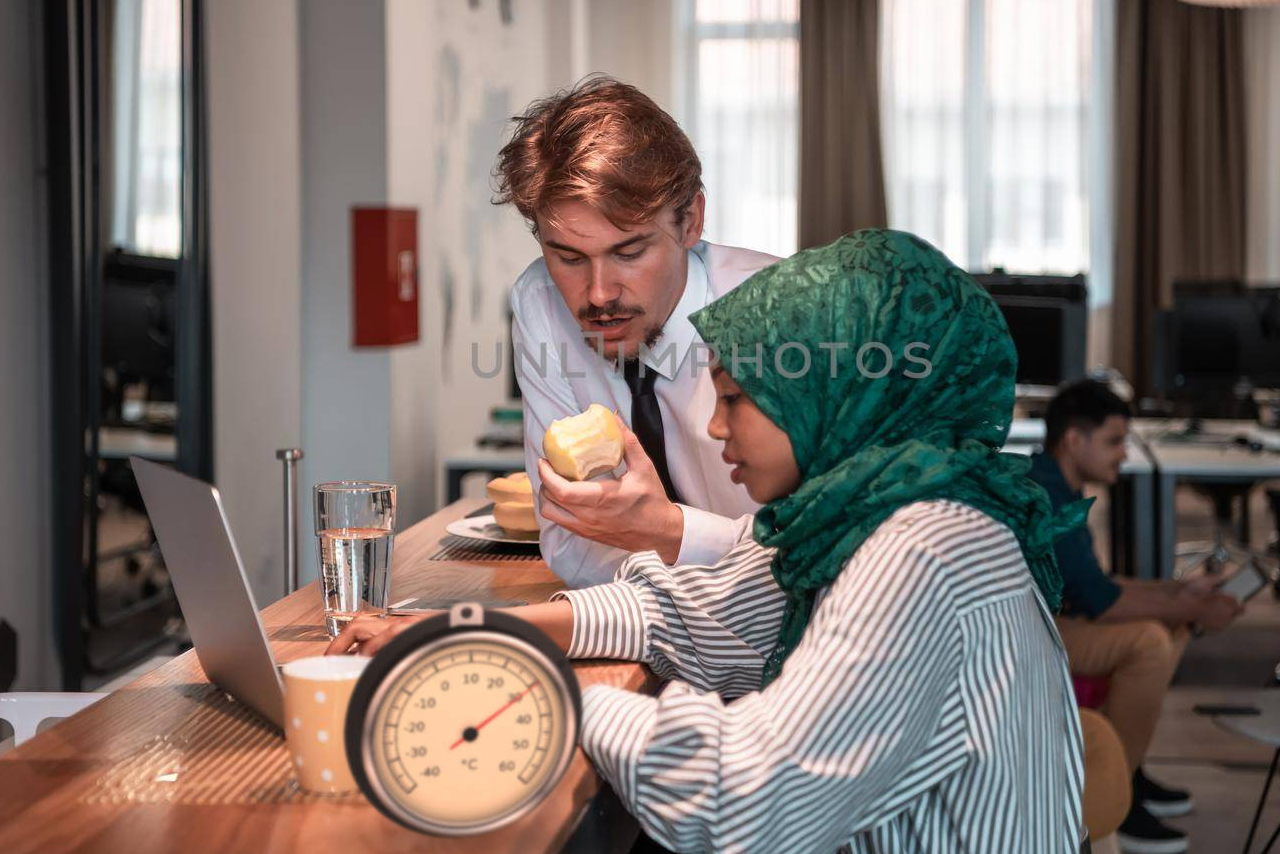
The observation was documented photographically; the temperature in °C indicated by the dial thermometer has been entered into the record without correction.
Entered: 30 °C
